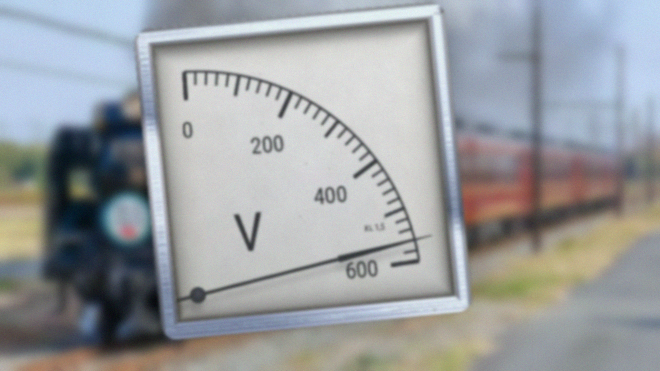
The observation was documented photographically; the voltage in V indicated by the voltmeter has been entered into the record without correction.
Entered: 560 V
